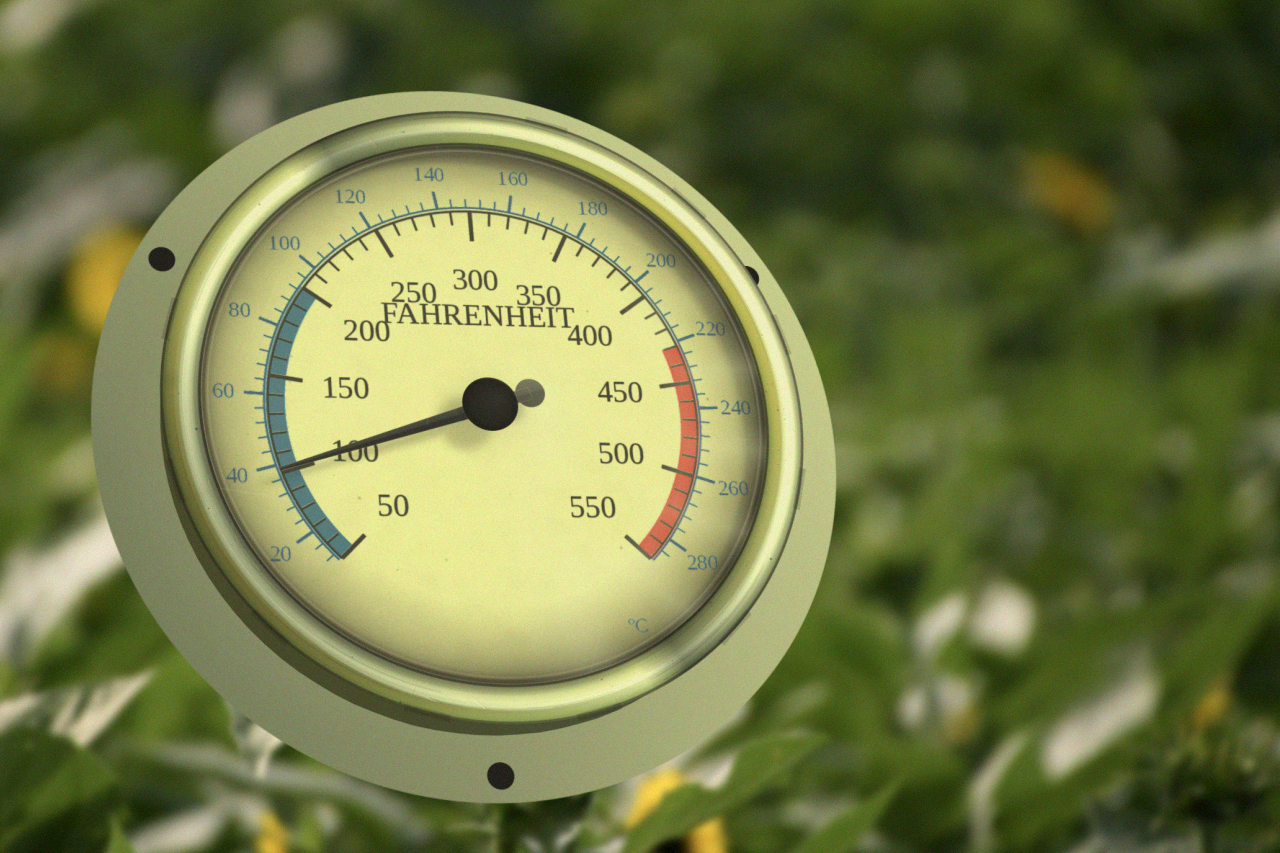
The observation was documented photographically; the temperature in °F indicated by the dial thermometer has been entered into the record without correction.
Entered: 100 °F
